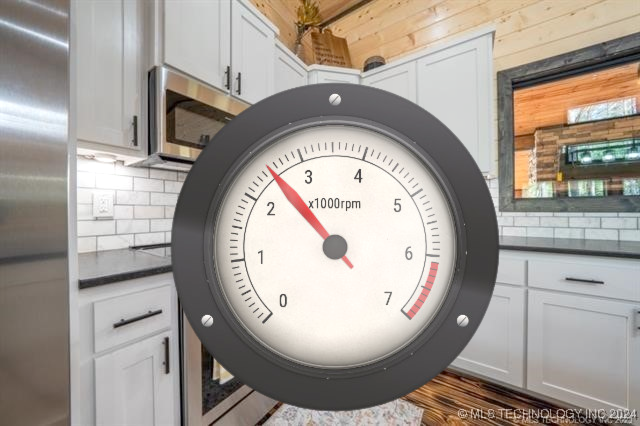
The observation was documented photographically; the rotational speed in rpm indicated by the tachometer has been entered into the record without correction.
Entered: 2500 rpm
